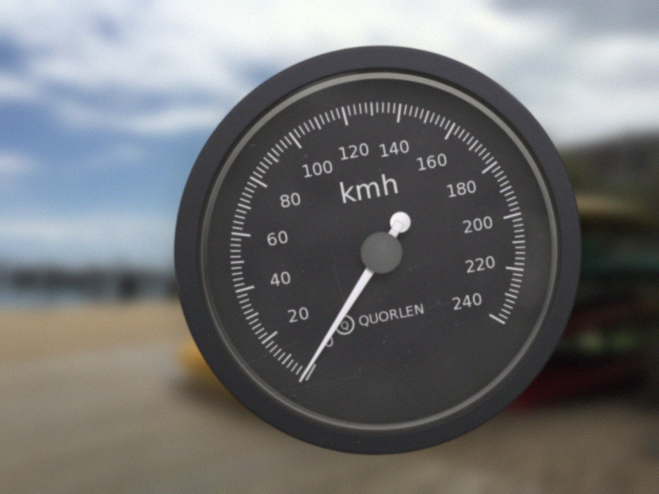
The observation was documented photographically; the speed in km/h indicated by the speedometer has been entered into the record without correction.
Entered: 2 km/h
